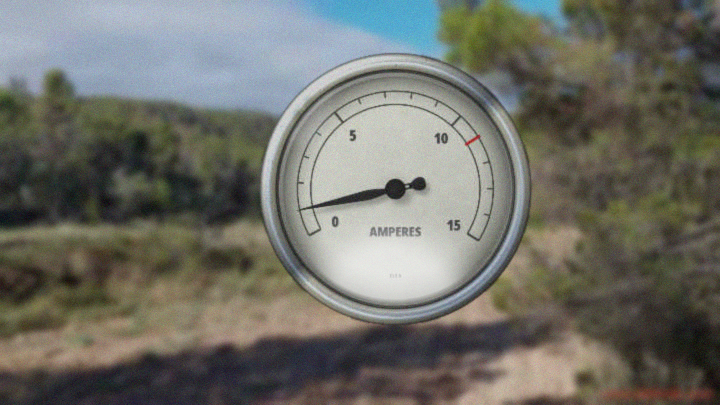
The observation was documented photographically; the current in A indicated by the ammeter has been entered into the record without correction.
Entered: 1 A
